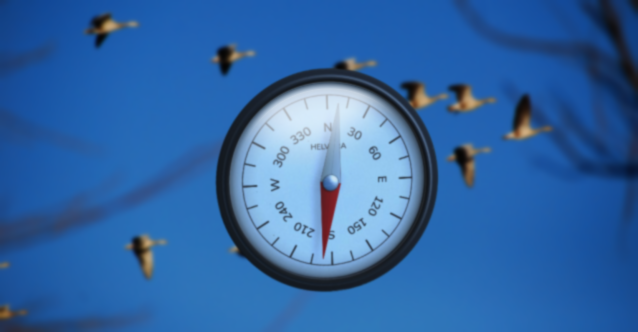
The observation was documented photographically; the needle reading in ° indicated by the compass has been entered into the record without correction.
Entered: 187.5 °
